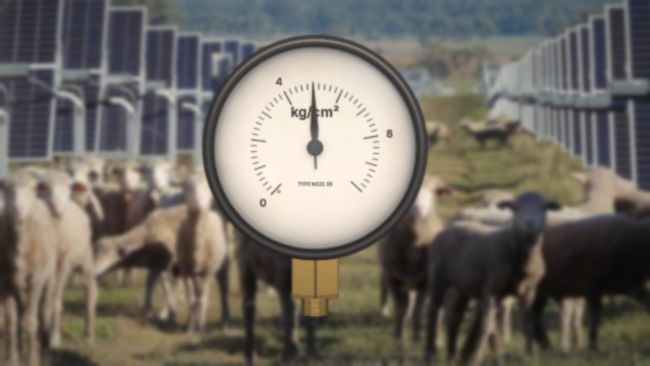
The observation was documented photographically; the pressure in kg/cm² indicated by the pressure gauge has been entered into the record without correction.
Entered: 5 kg/cm²
